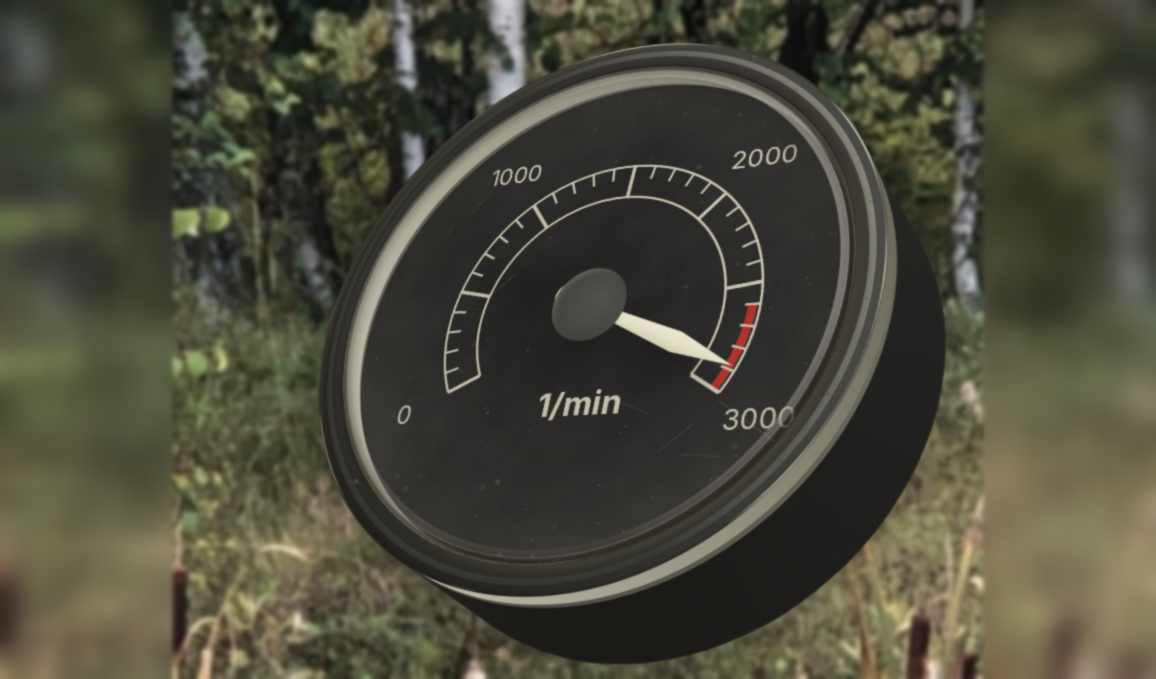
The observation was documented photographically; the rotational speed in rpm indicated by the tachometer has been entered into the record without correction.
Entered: 2900 rpm
